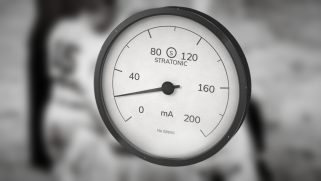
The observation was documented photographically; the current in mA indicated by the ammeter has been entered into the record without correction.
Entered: 20 mA
